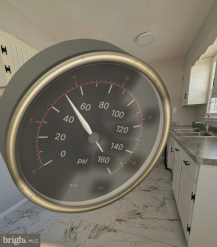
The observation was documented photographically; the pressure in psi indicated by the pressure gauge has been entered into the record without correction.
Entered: 50 psi
